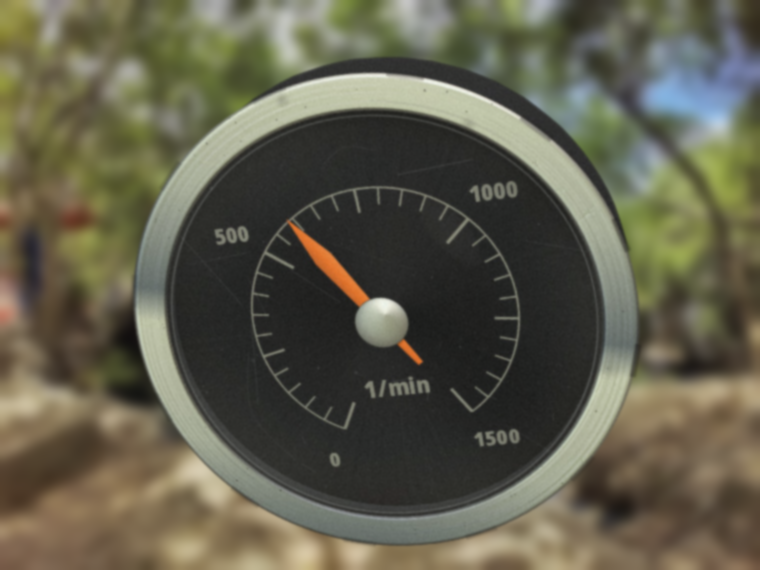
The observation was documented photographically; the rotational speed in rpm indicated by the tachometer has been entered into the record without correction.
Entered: 600 rpm
